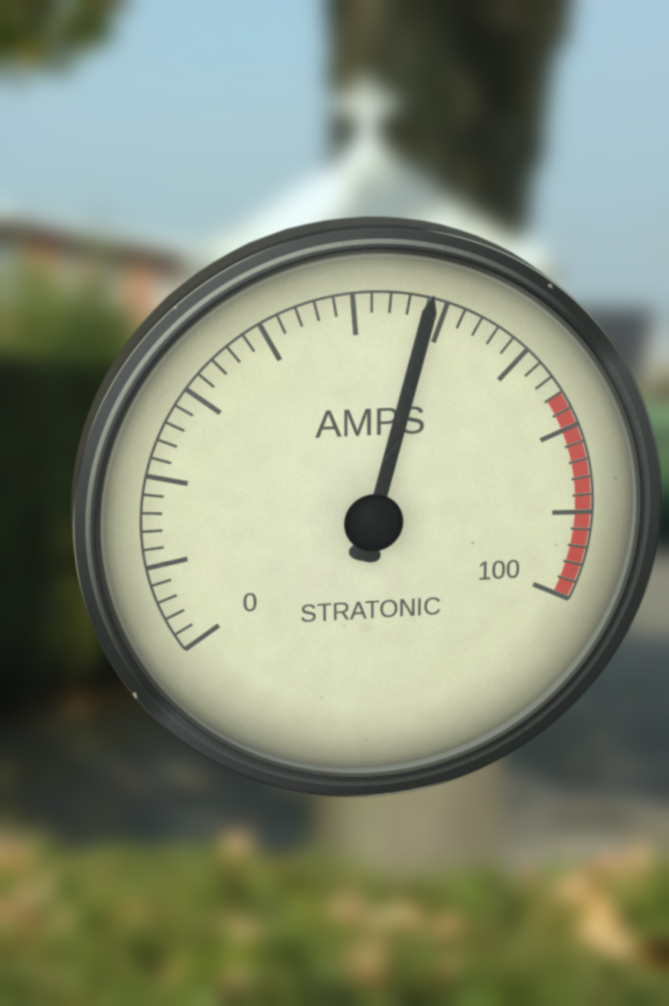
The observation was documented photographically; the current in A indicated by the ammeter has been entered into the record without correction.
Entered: 58 A
